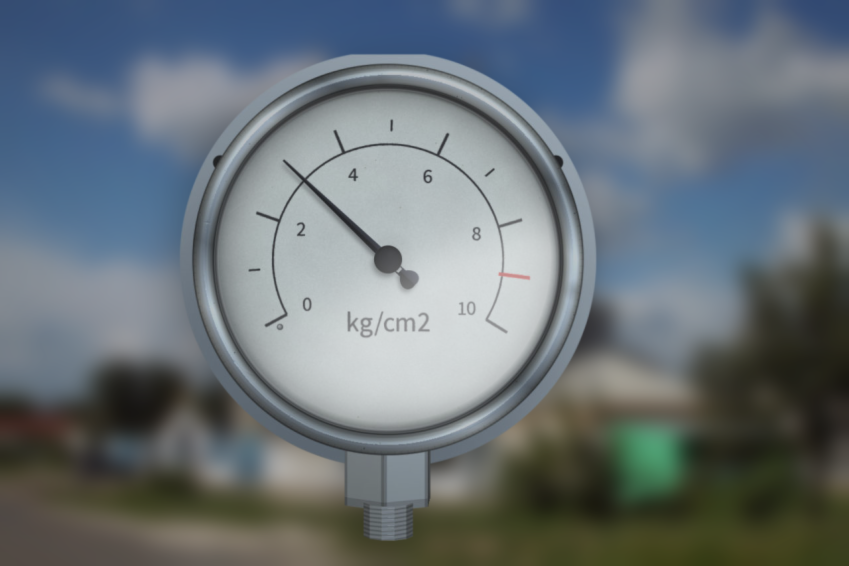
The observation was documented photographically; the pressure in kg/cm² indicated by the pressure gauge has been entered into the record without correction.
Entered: 3 kg/cm²
